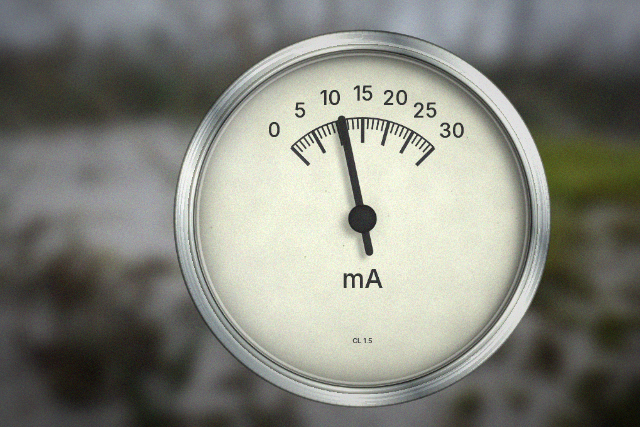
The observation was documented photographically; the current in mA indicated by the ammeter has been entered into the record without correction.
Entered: 11 mA
